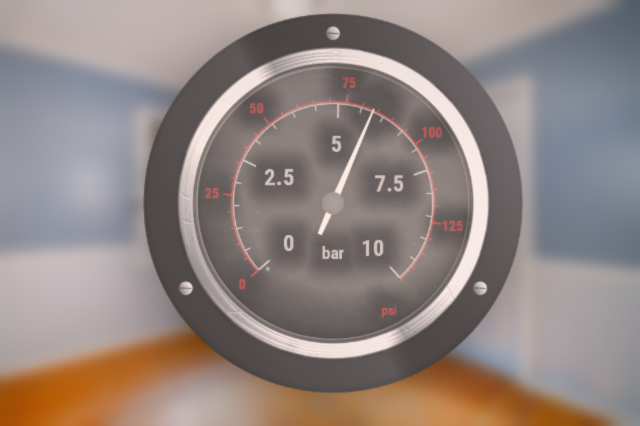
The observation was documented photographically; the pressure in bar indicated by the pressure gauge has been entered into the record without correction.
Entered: 5.75 bar
